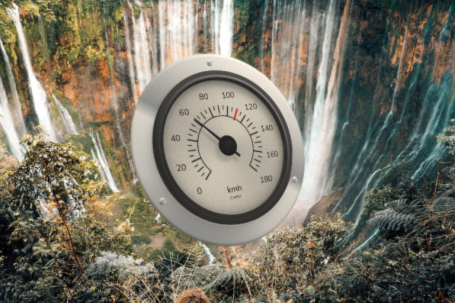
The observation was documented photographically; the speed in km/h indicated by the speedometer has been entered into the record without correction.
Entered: 60 km/h
